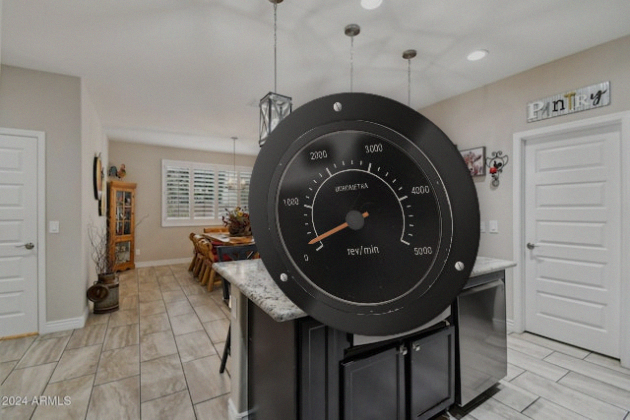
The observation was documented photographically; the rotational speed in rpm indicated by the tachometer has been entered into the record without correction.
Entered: 200 rpm
